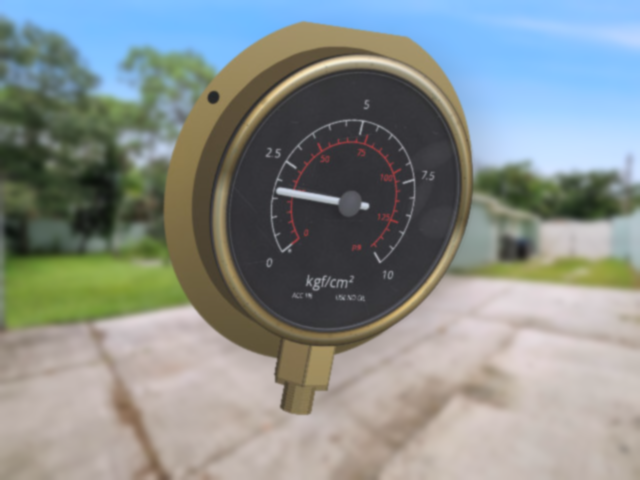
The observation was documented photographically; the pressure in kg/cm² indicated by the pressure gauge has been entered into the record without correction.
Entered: 1.75 kg/cm²
